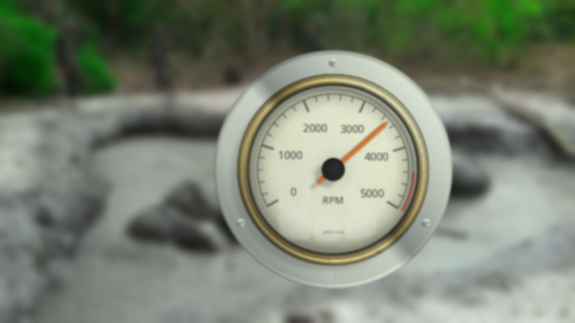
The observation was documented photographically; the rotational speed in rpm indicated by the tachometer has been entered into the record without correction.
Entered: 3500 rpm
